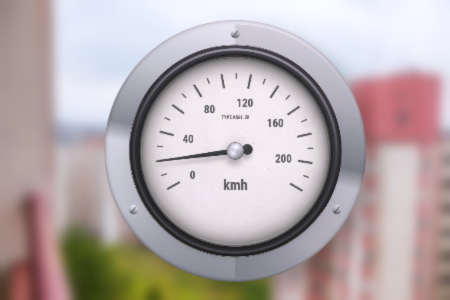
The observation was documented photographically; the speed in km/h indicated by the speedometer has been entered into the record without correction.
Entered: 20 km/h
